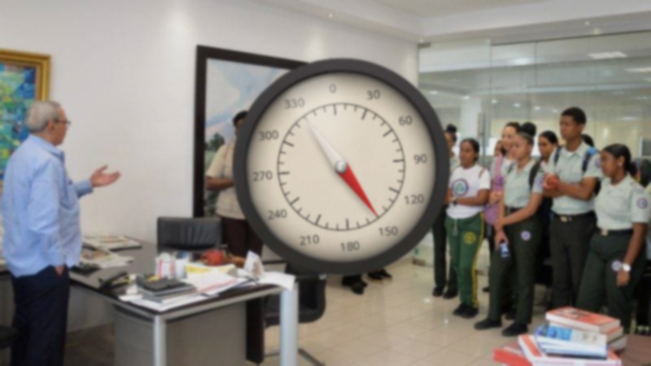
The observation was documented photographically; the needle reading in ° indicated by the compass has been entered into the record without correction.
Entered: 150 °
